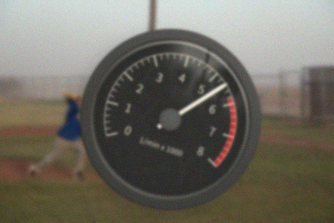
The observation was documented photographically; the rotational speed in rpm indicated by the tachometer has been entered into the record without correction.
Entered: 5400 rpm
